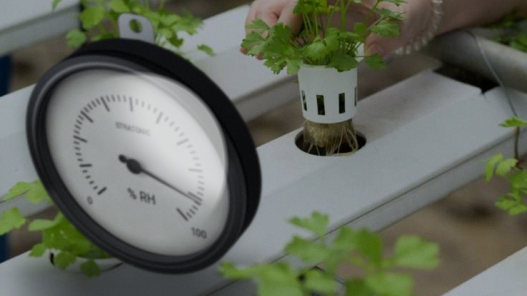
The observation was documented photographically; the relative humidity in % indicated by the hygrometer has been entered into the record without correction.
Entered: 90 %
